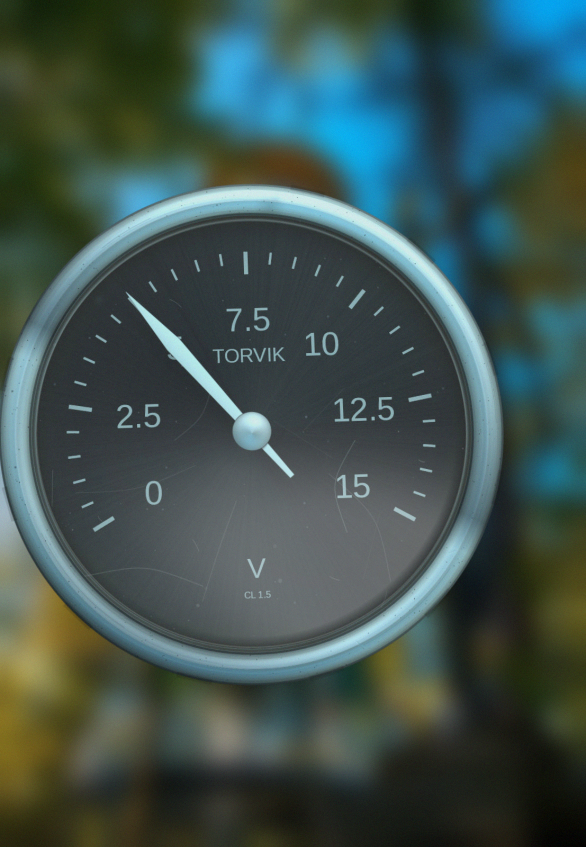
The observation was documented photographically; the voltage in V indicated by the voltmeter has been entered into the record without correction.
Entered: 5 V
